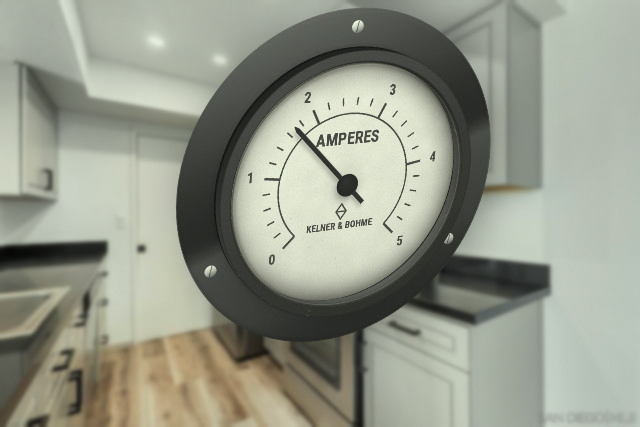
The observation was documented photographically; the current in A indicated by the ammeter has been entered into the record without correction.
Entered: 1.7 A
